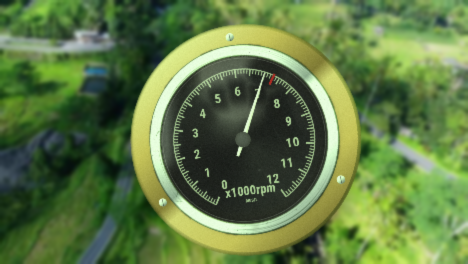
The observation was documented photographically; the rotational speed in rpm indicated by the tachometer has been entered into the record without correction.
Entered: 7000 rpm
